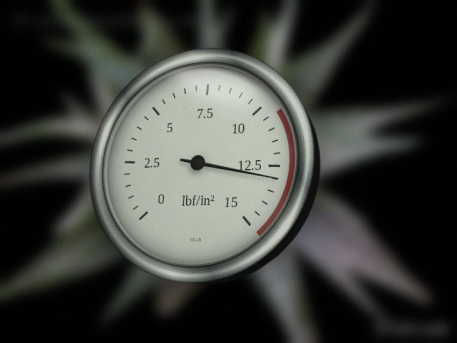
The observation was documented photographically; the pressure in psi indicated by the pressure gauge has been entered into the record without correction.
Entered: 13 psi
